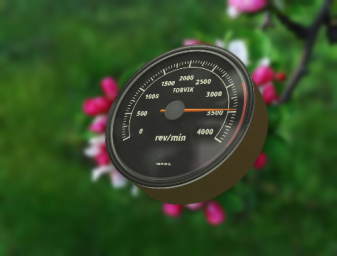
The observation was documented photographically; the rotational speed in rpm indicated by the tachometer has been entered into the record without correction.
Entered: 3500 rpm
